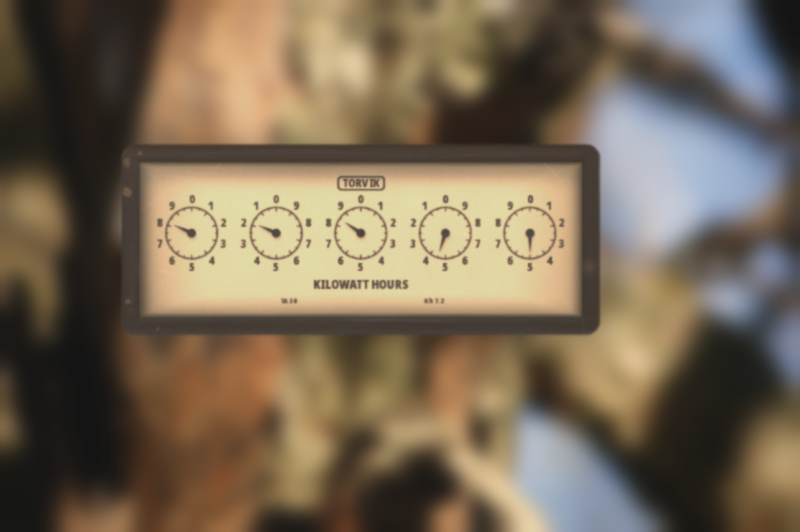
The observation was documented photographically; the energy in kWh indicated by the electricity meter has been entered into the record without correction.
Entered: 81845 kWh
